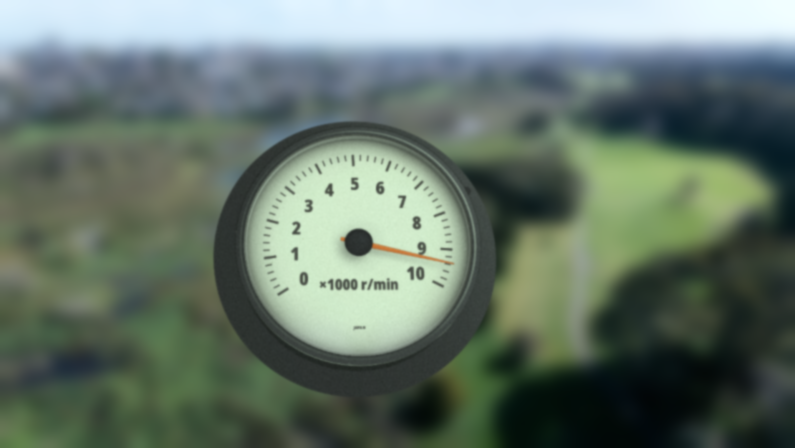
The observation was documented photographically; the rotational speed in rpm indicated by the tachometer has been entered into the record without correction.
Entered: 9400 rpm
